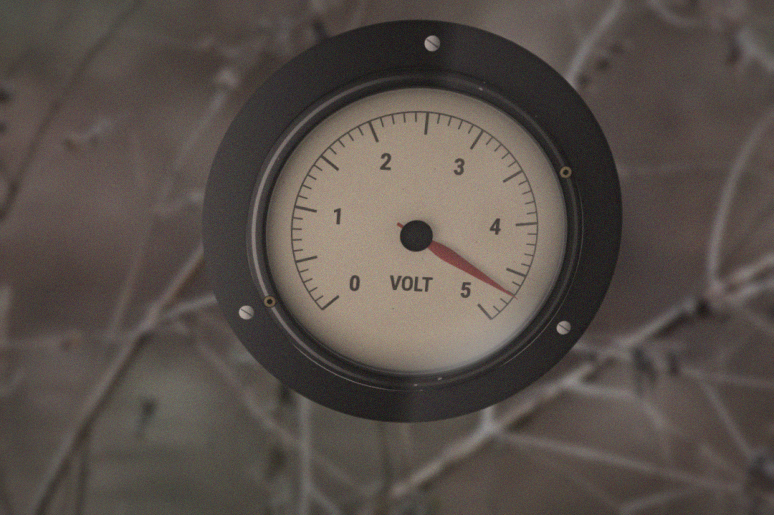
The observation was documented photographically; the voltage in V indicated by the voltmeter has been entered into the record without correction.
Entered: 4.7 V
